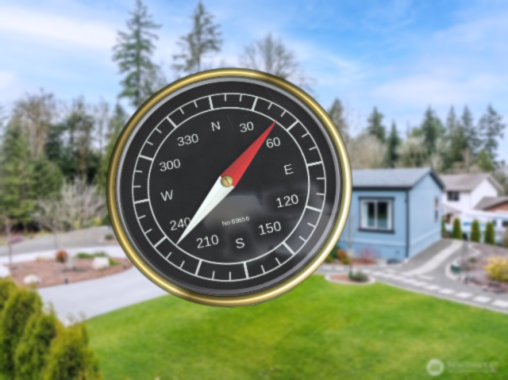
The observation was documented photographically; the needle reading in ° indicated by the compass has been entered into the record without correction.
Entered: 50 °
